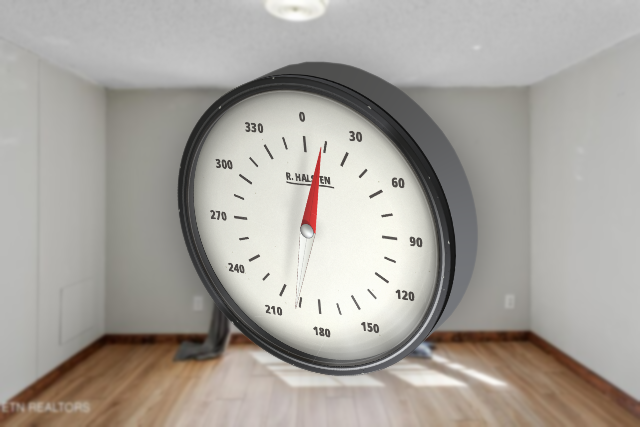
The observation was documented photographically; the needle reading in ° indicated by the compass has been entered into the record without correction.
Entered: 15 °
